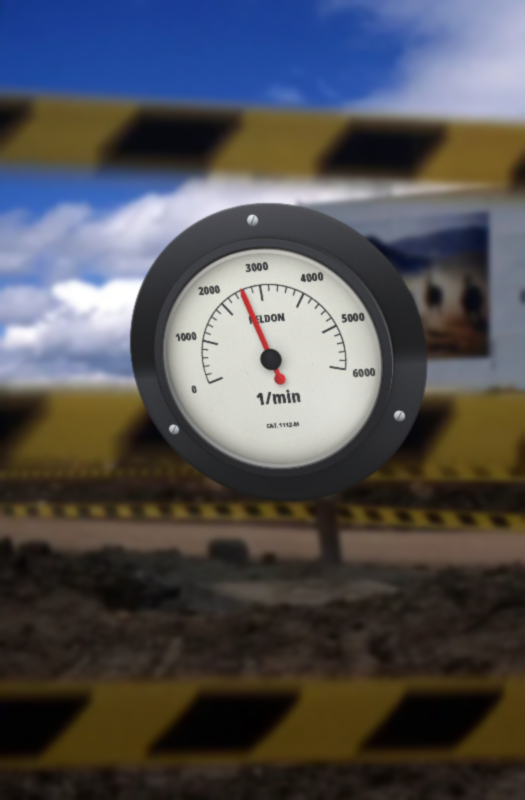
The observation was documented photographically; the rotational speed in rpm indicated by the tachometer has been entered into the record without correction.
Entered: 2600 rpm
